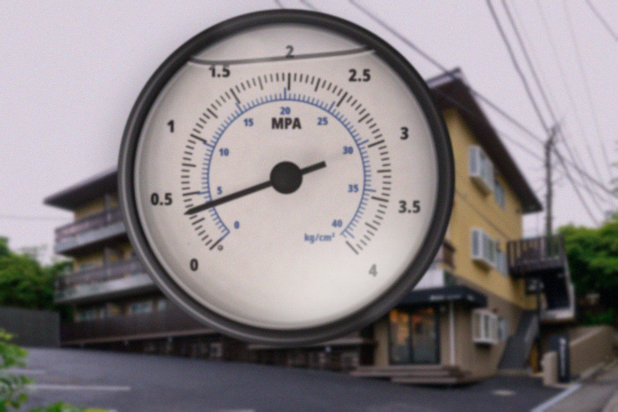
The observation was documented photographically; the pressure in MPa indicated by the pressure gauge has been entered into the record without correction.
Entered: 0.35 MPa
